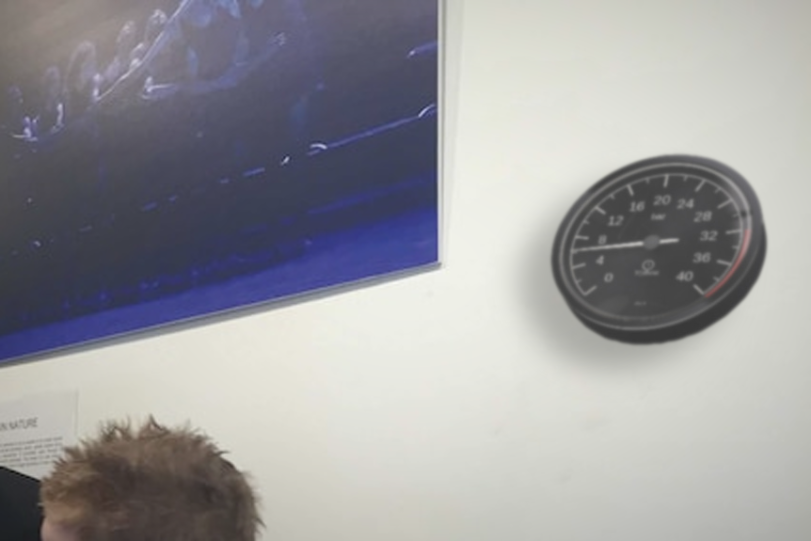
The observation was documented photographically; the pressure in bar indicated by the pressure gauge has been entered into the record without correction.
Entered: 6 bar
